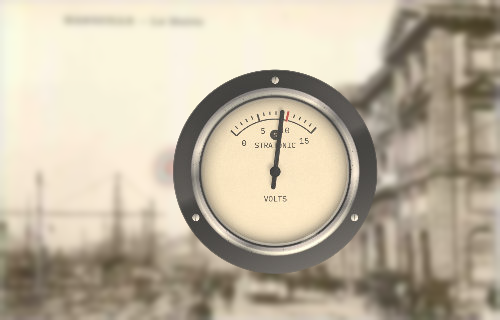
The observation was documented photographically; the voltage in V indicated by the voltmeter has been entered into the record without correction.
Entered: 9 V
